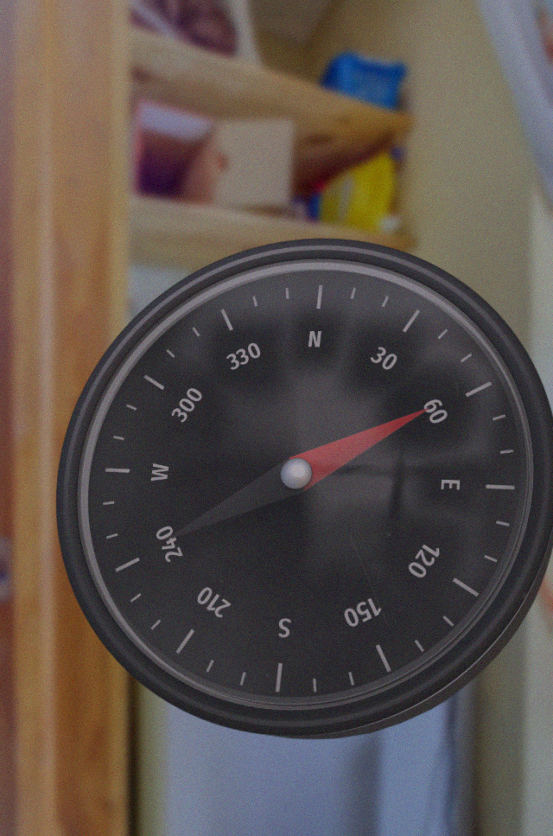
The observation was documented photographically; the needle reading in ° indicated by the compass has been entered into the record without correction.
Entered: 60 °
